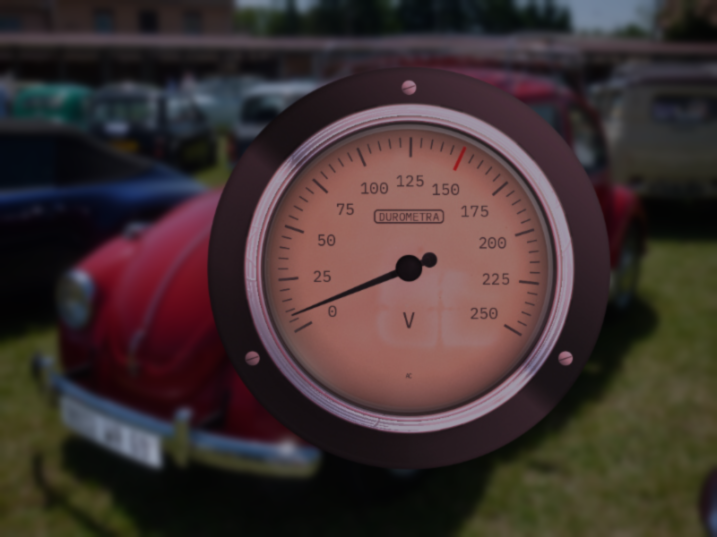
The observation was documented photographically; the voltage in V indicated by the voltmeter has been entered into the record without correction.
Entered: 7.5 V
